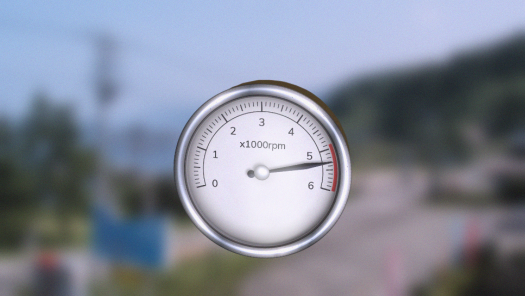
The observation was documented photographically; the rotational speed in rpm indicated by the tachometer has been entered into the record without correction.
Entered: 5300 rpm
